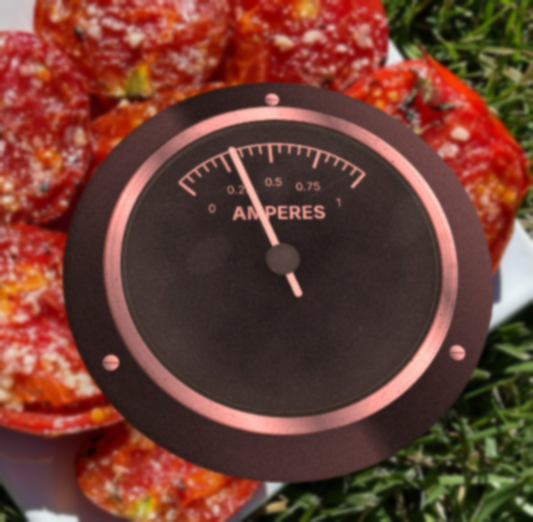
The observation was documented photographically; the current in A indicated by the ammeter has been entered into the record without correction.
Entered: 0.3 A
